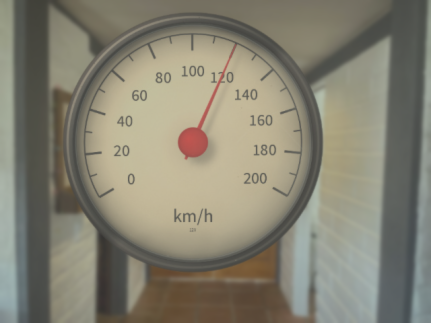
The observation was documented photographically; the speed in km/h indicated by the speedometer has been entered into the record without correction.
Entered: 120 km/h
